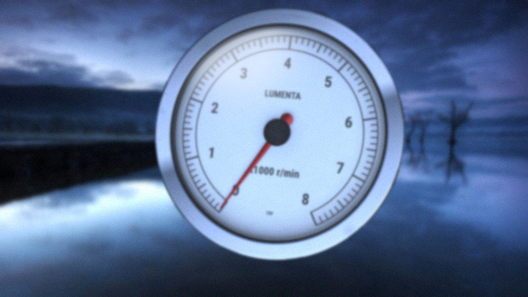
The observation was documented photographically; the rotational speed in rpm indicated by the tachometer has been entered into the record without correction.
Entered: 0 rpm
